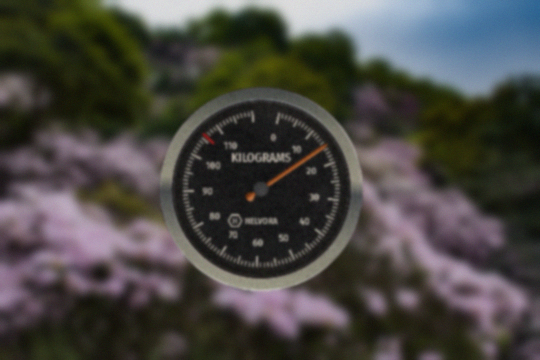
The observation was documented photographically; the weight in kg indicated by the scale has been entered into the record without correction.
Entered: 15 kg
